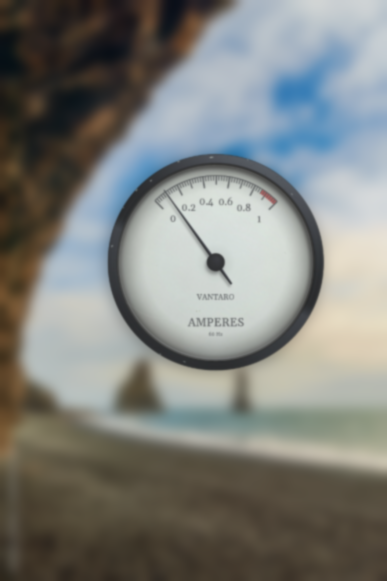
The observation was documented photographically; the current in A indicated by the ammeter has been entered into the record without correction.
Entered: 0.1 A
